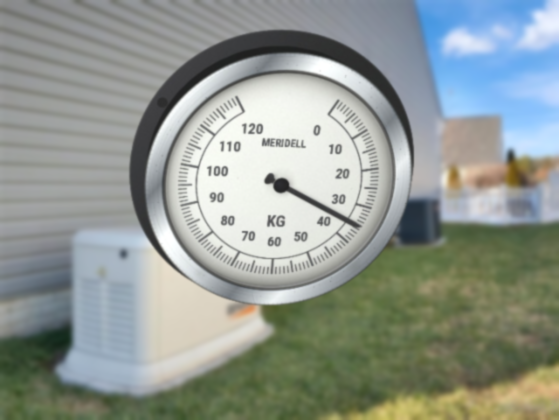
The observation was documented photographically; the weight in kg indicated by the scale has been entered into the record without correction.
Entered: 35 kg
